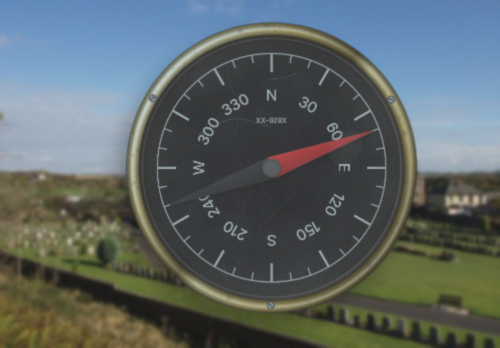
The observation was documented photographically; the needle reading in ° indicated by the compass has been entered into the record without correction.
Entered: 70 °
